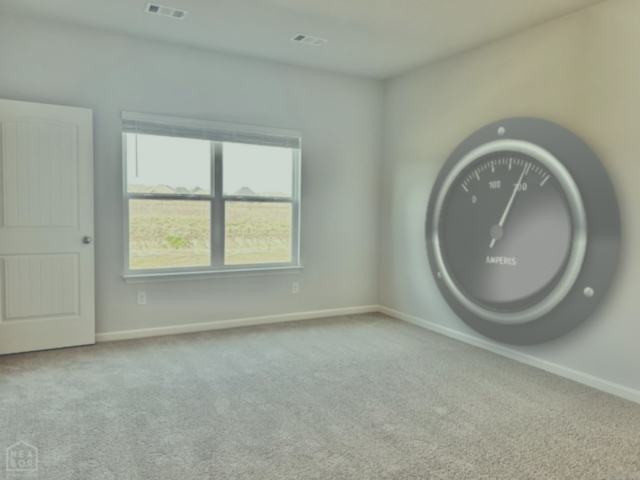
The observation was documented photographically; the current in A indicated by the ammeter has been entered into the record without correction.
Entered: 200 A
